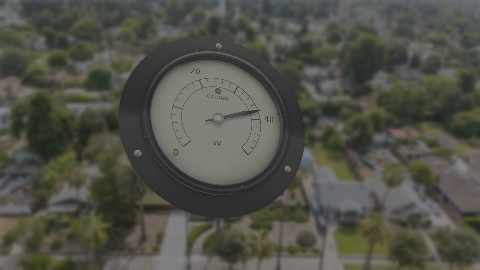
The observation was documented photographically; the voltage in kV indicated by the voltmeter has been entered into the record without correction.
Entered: 38 kV
